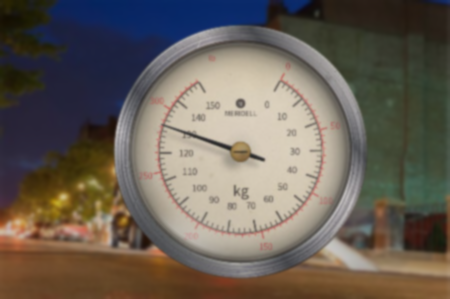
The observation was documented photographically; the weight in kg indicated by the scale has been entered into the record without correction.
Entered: 130 kg
